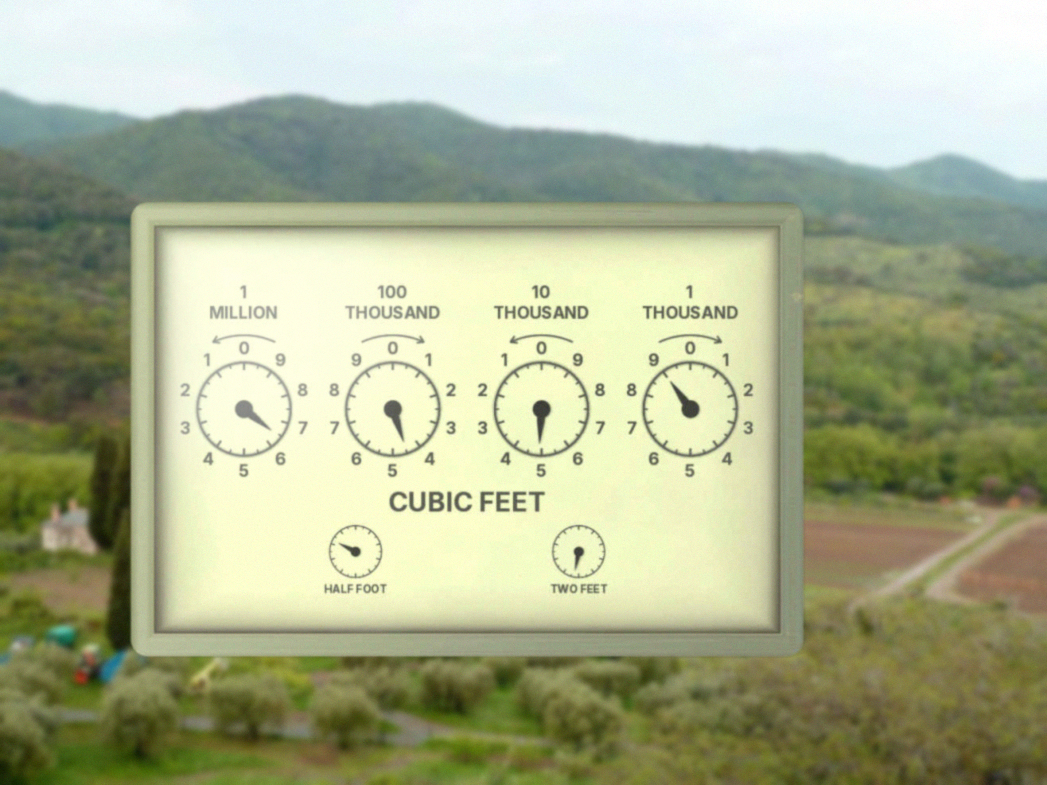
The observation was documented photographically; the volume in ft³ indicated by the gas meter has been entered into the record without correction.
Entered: 644900 ft³
